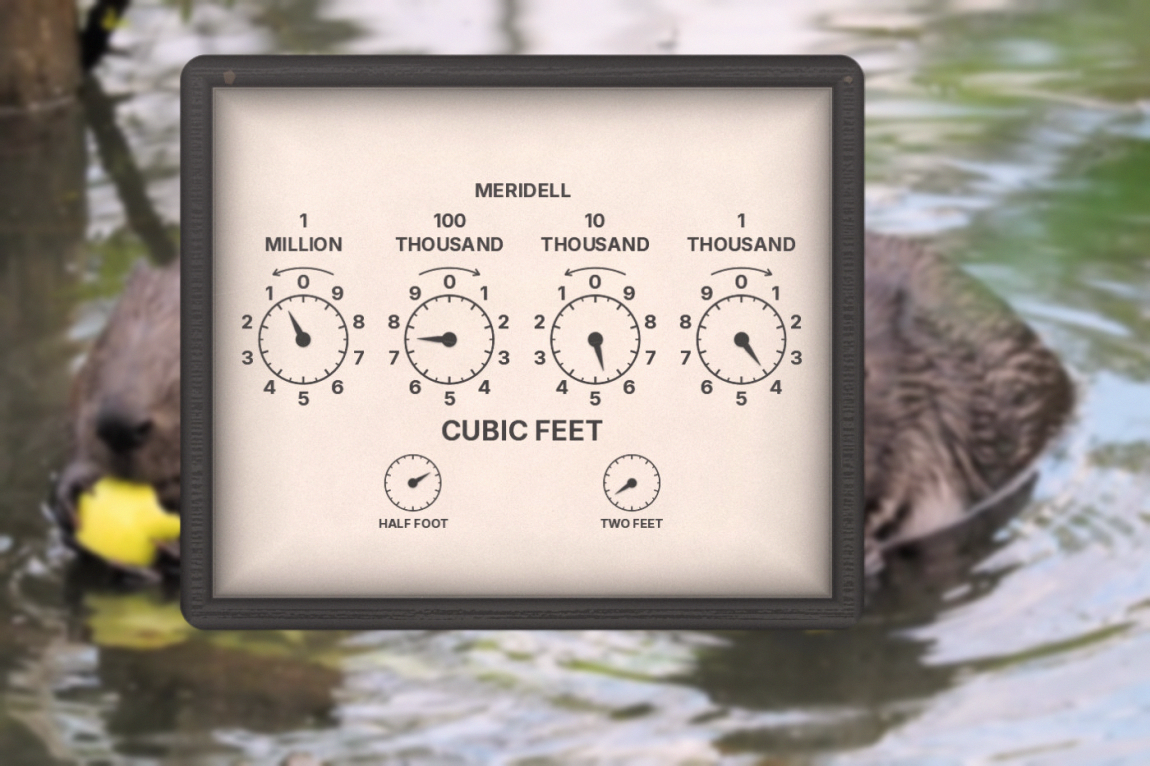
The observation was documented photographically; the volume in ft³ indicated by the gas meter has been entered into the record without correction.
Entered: 75400 ft³
